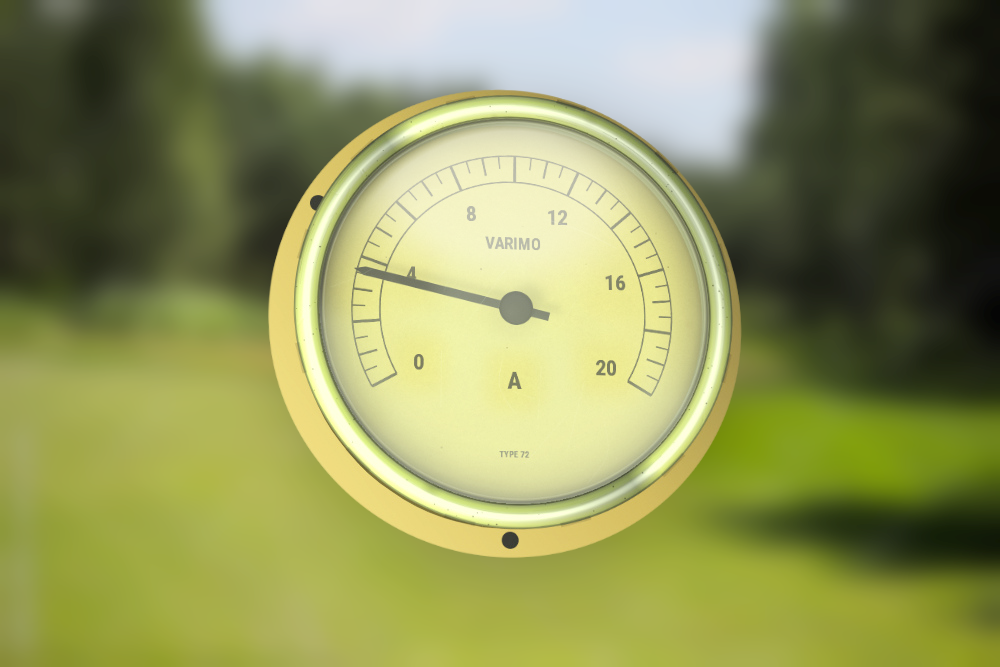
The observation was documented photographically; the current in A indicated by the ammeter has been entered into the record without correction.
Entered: 3.5 A
